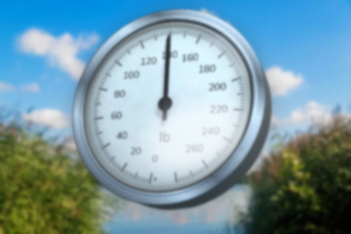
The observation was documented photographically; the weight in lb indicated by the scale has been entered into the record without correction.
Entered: 140 lb
